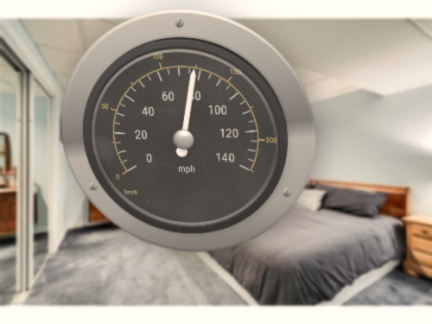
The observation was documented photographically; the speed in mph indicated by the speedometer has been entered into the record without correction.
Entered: 77.5 mph
